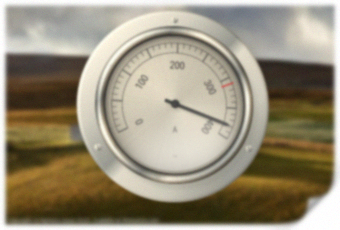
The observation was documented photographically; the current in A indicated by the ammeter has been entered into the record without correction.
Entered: 380 A
